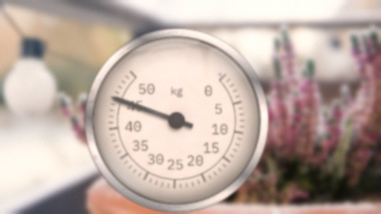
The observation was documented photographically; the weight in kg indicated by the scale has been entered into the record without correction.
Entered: 45 kg
